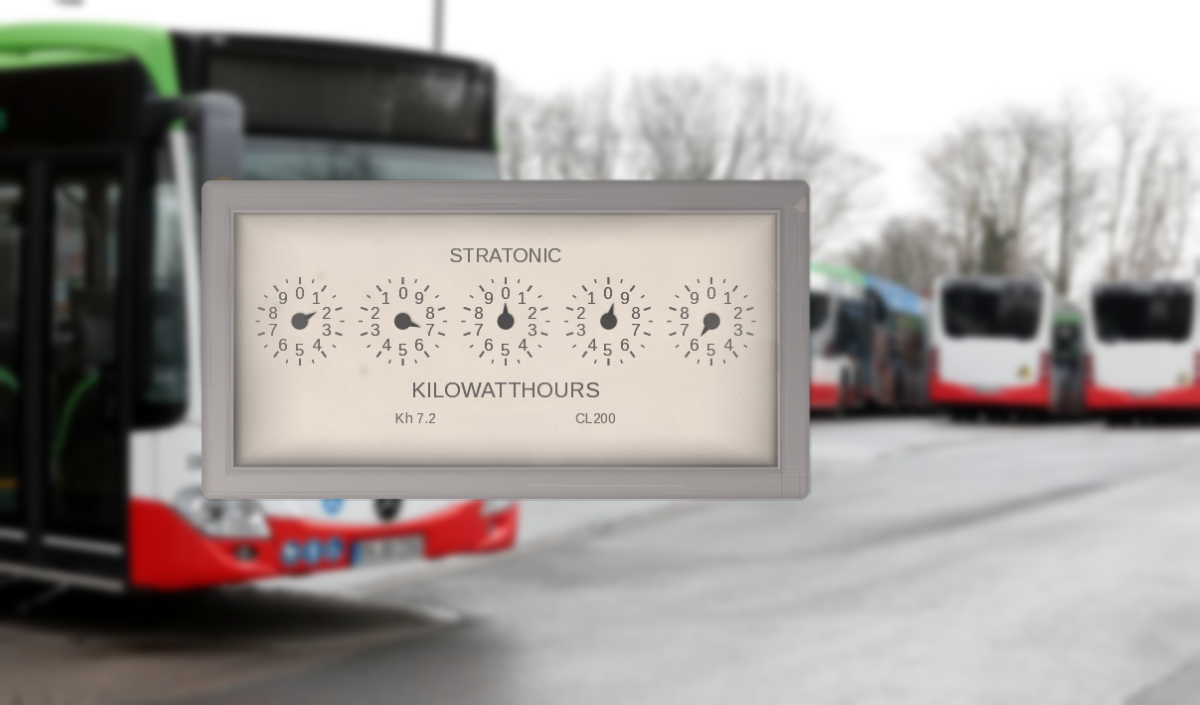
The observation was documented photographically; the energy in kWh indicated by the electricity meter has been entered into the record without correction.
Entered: 16996 kWh
